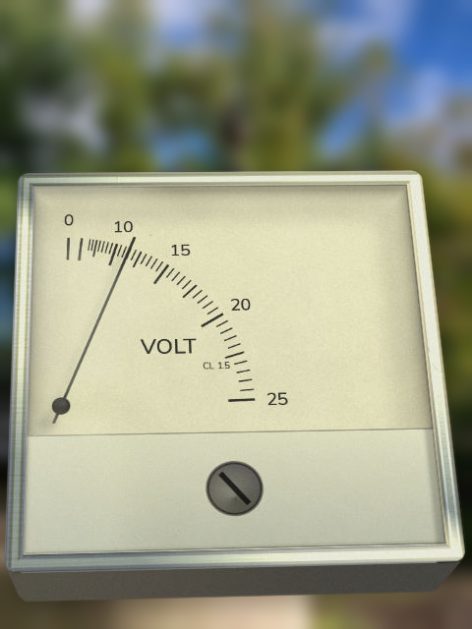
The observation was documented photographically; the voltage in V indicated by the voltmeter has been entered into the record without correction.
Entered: 11.5 V
